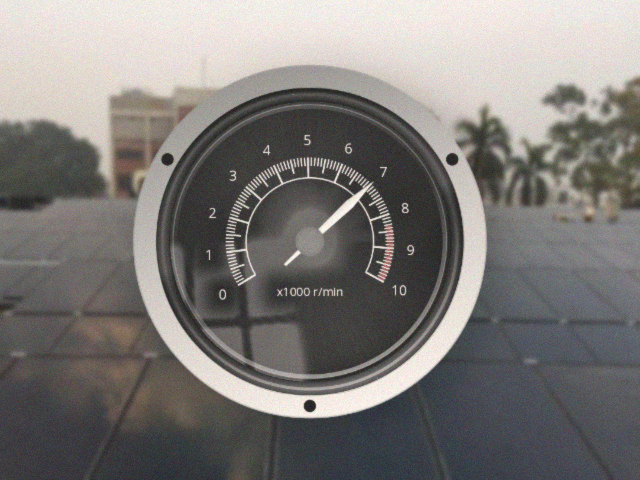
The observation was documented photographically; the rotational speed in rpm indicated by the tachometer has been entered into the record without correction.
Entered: 7000 rpm
